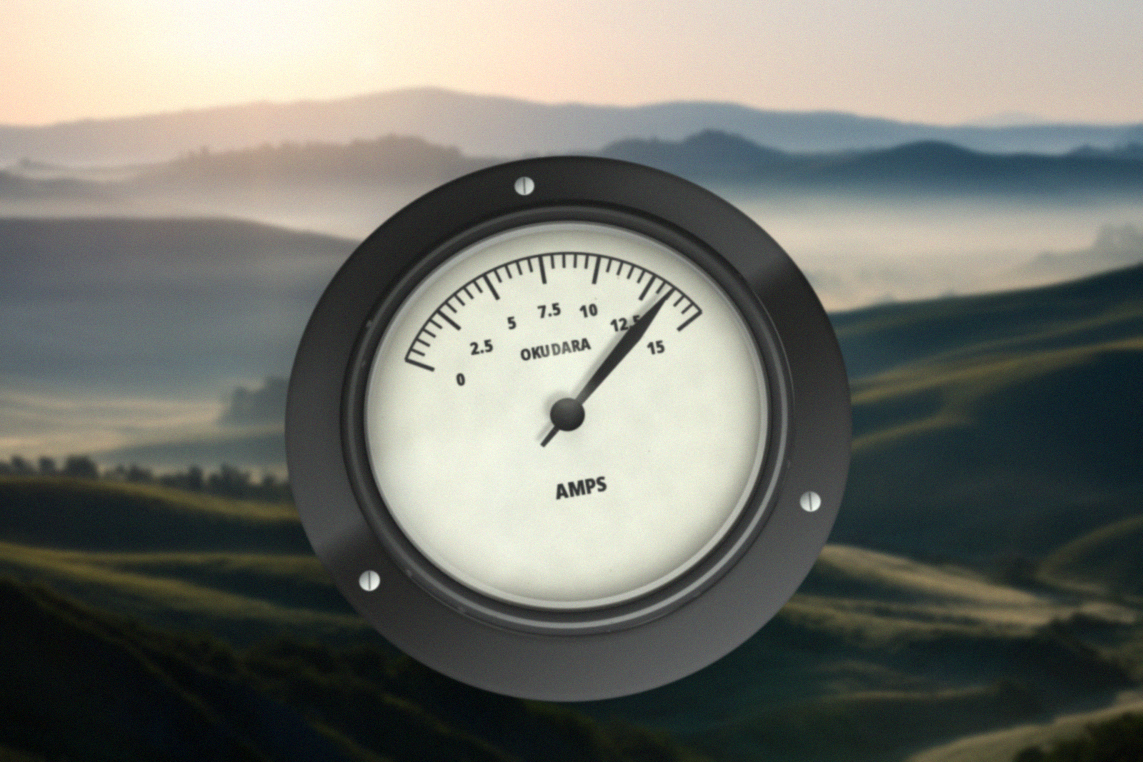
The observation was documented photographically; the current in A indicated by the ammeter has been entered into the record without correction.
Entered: 13.5 A
